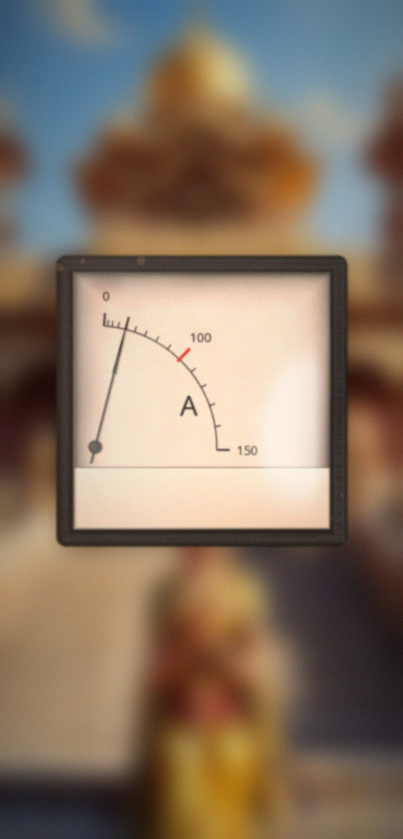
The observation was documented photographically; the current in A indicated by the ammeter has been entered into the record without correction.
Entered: 50 A
